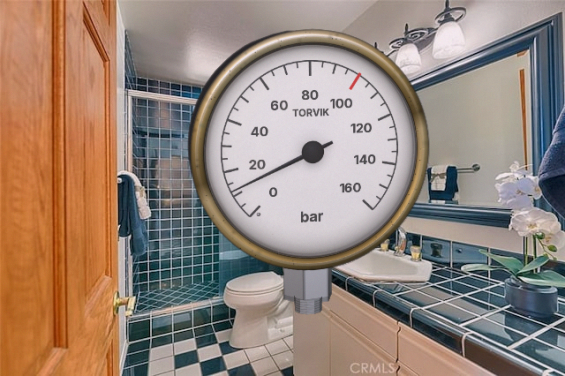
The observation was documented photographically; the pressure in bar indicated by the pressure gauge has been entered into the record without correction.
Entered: 12.5 bar
